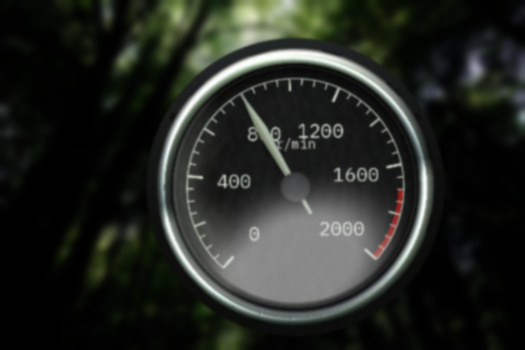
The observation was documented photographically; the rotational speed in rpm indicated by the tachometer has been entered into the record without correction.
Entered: 800 rpm
